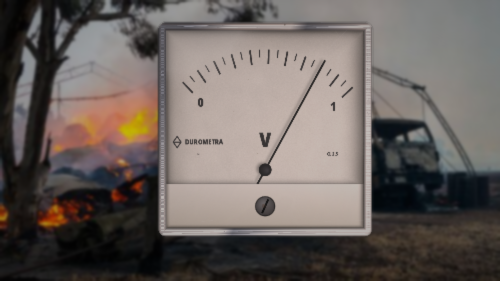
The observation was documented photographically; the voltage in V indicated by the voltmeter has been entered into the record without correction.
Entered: 0.8 V
